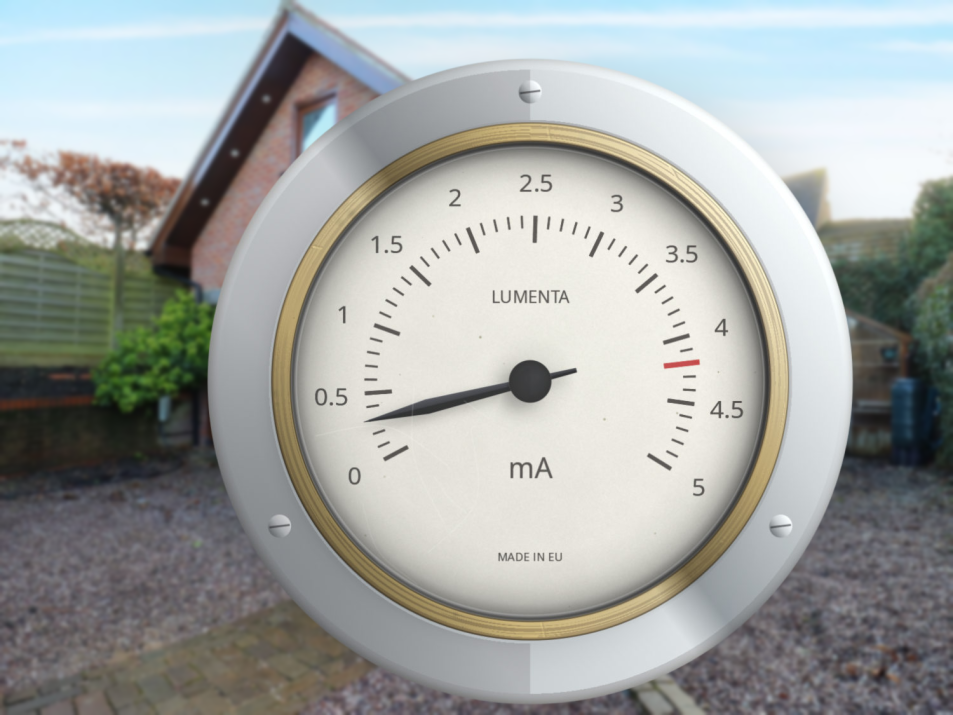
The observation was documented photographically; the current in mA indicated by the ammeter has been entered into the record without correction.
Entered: 0.3 mA
